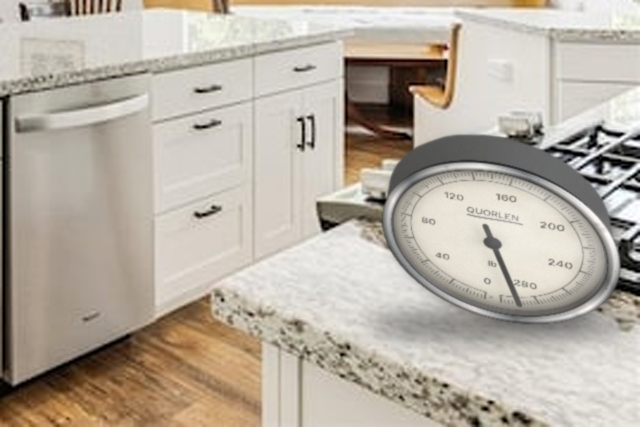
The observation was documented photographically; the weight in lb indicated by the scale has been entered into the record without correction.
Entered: 290 lb
